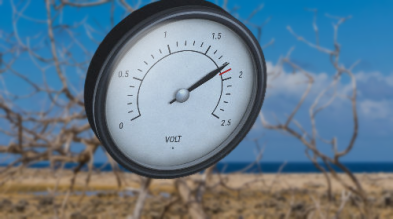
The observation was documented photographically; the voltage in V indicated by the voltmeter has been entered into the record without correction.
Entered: 1.8 V
